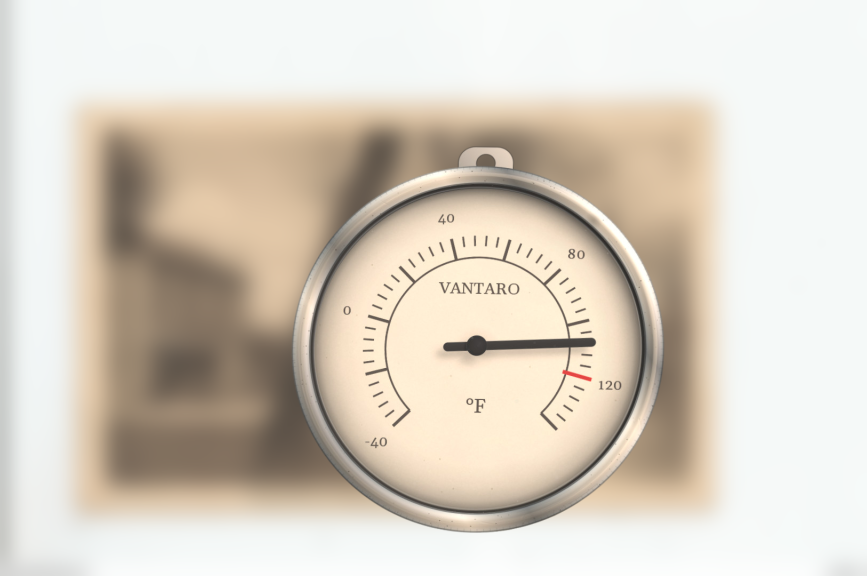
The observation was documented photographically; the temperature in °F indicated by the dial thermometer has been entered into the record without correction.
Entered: 108 °F
